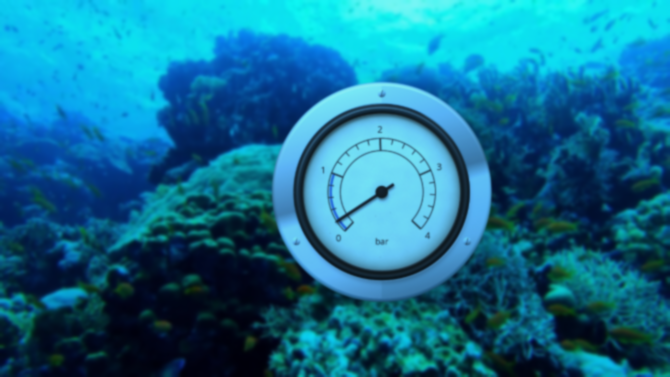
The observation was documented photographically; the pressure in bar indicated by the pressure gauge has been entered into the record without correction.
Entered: 0.2 bar
